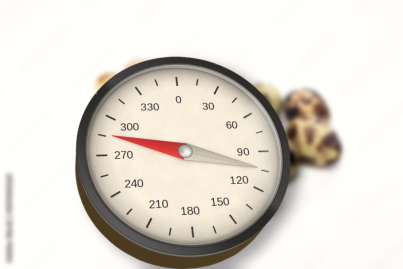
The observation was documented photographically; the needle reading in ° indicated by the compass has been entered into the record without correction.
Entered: 285 °
